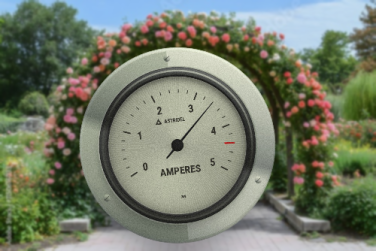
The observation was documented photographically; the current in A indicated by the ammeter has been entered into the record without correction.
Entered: 3.4 A
